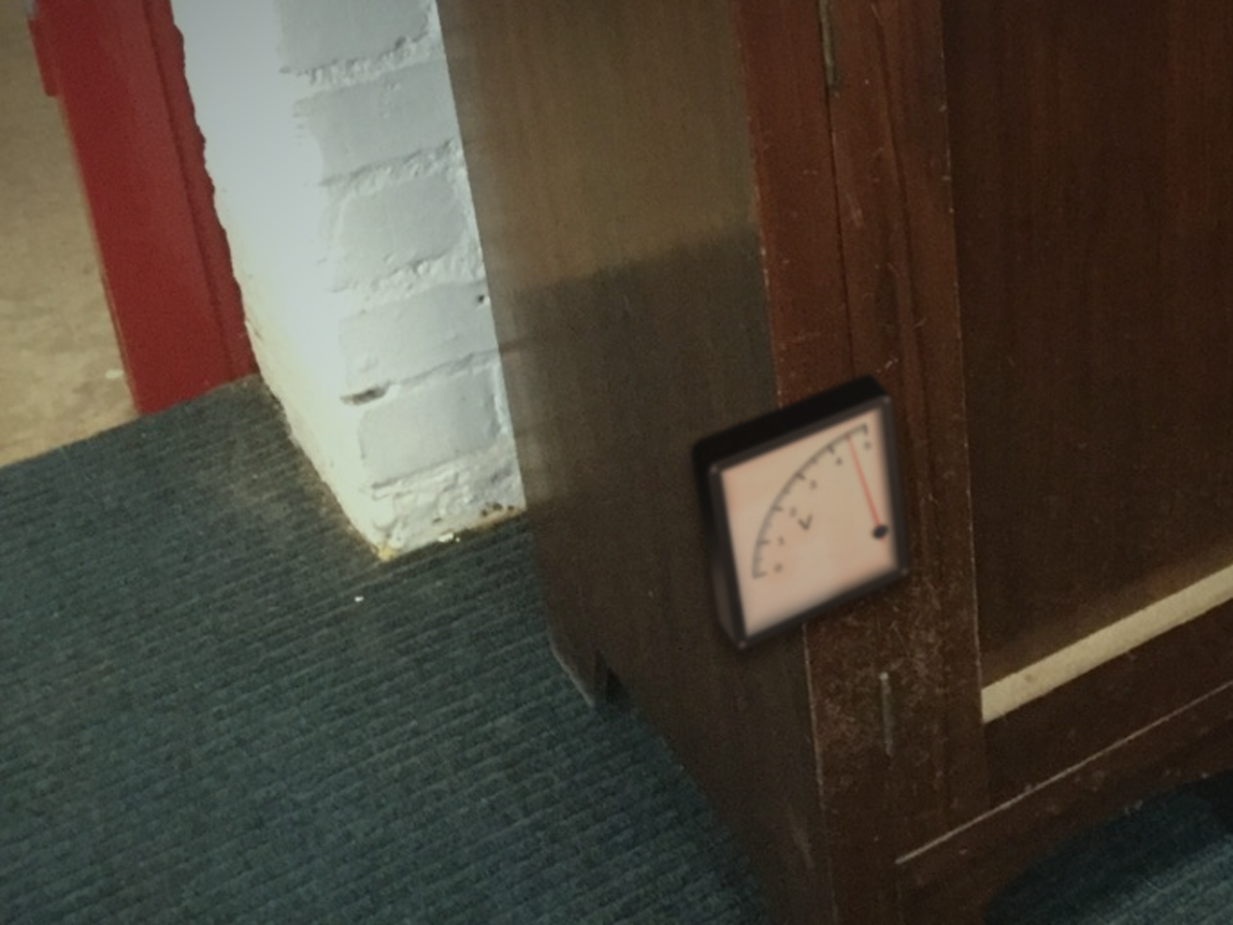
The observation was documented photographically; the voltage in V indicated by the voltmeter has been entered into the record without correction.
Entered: 4.5 V
